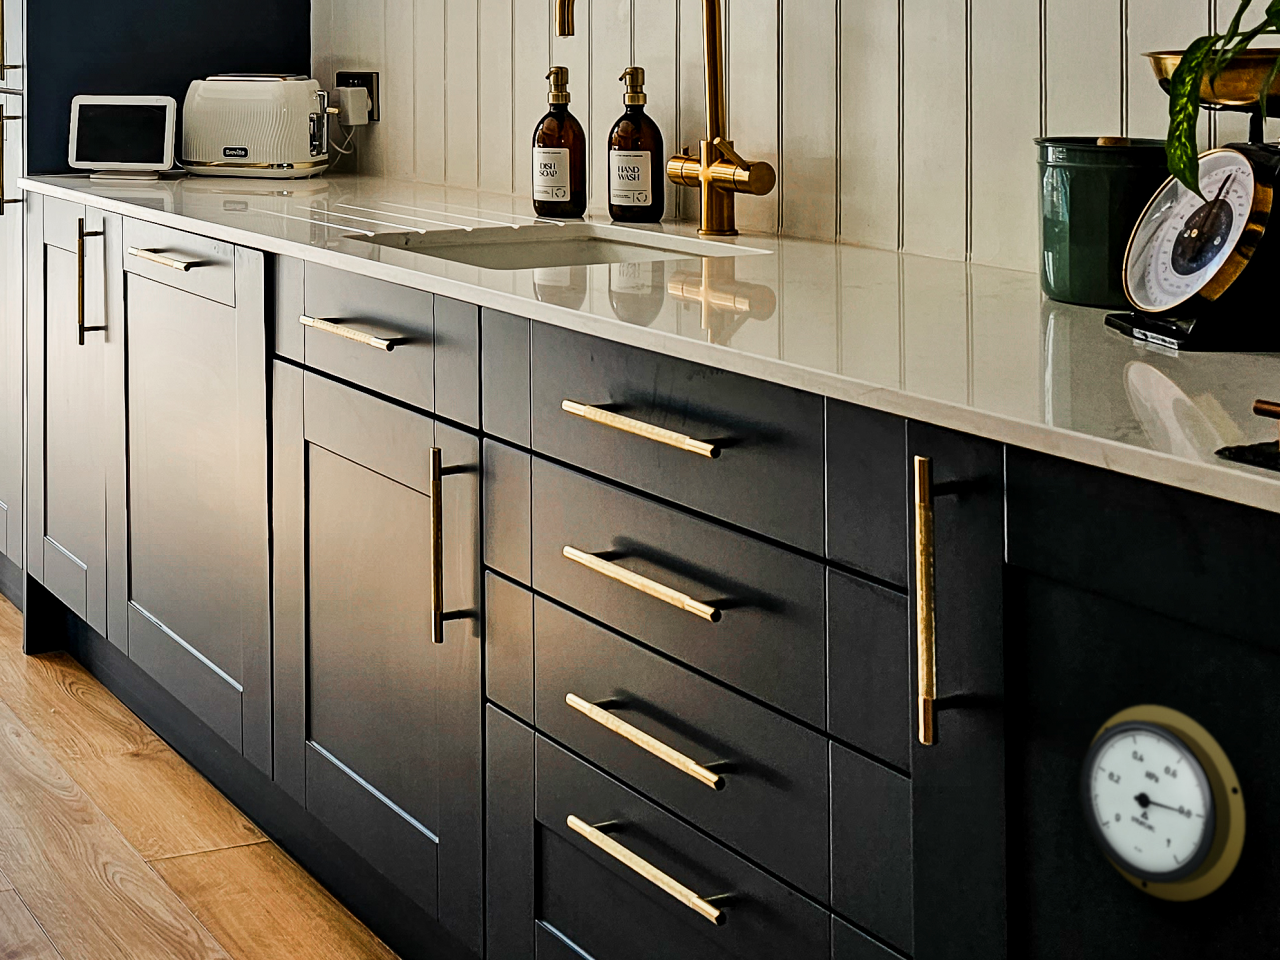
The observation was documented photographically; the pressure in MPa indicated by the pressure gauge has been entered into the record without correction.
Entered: 0.8 MPa
